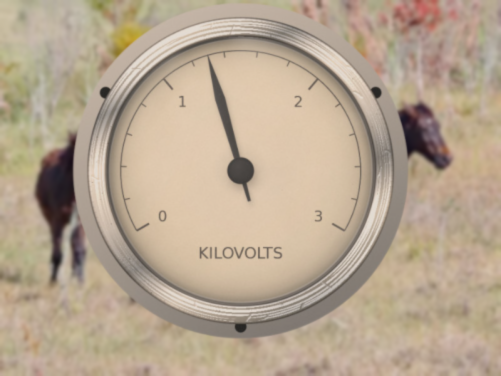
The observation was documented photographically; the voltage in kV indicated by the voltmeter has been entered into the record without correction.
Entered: 1.3 kV
